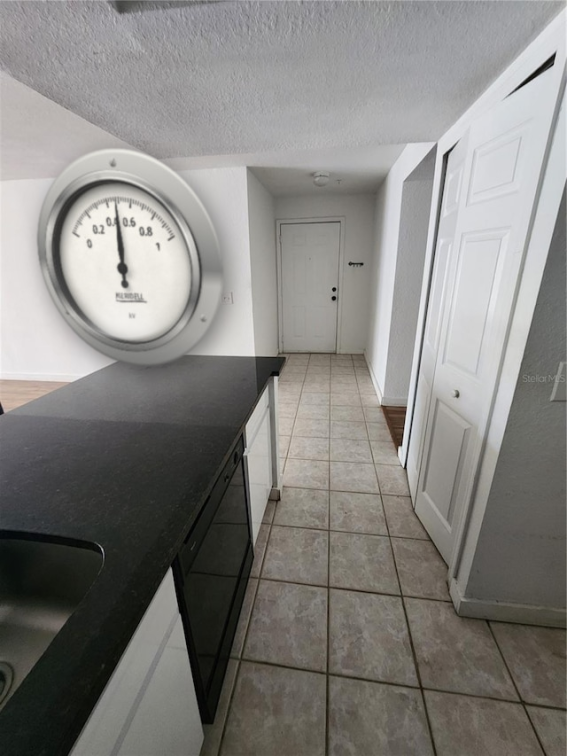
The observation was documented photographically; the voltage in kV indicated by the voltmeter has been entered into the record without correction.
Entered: 0.5 kV
